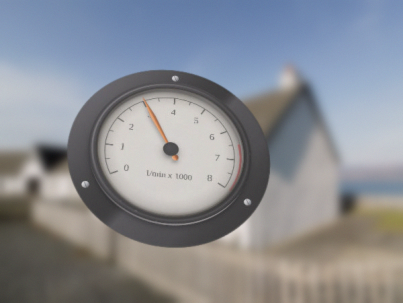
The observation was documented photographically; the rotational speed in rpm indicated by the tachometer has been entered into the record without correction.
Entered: 3000 rpm
